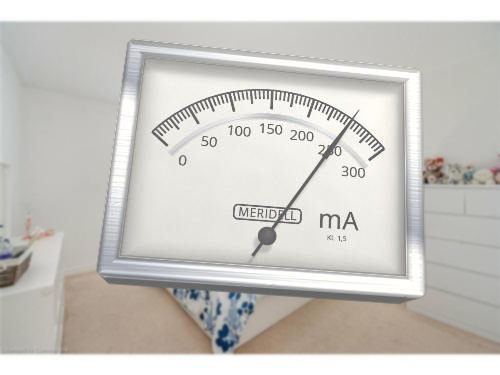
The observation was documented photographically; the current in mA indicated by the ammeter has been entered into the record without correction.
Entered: 250 mA
